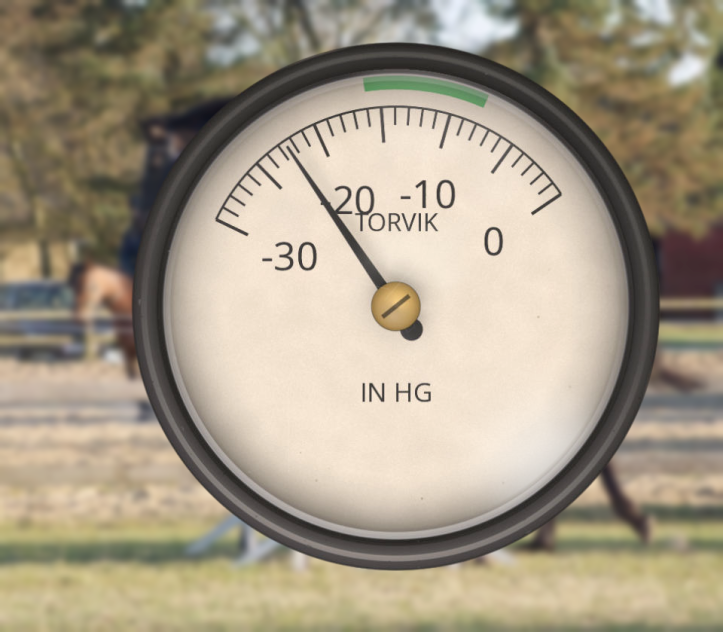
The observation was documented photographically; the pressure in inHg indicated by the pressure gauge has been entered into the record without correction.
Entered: -22.5 inHg
